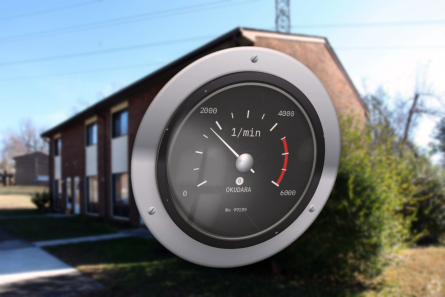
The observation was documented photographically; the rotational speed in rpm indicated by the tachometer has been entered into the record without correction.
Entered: 1750 rpm
